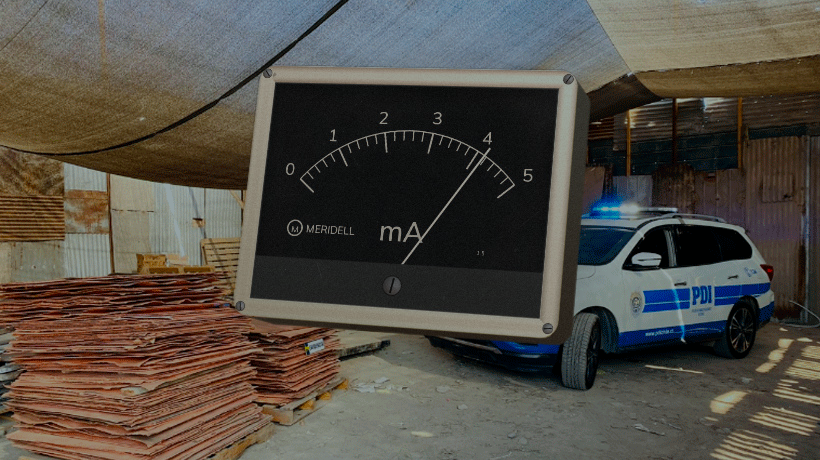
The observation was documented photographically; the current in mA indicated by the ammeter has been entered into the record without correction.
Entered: 4.2 mA
